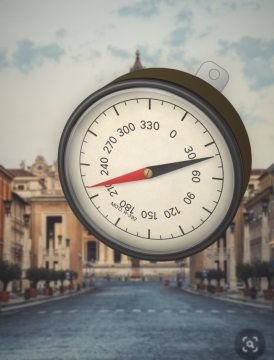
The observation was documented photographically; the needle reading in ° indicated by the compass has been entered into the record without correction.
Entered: 220 °
